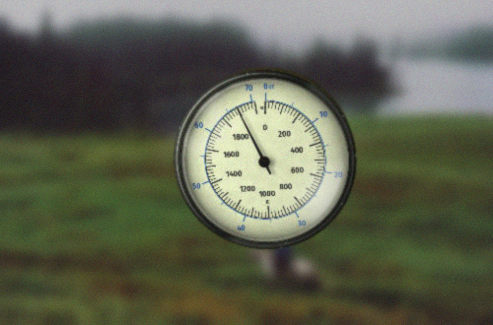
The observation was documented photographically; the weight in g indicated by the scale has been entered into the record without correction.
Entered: 1900 g
